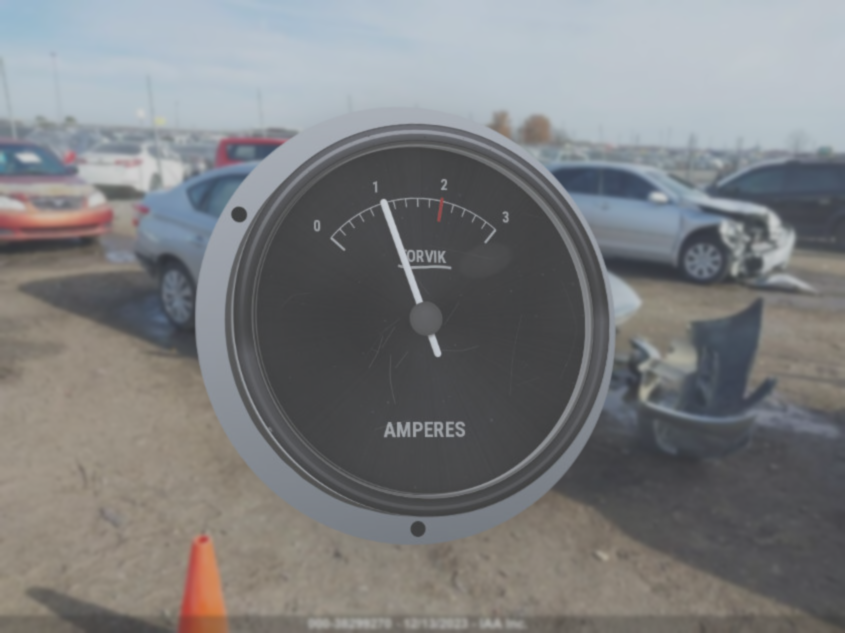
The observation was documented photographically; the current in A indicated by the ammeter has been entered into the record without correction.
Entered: 1 A
